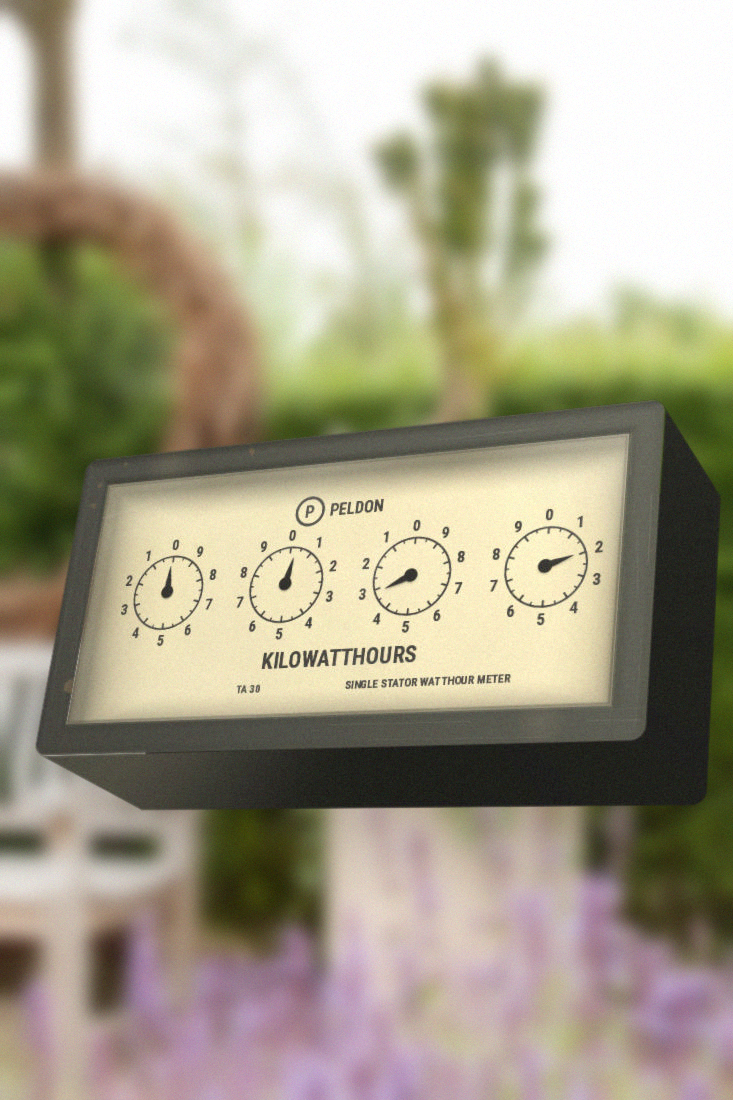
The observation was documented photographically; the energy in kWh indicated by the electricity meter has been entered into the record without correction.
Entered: 32 kWh
